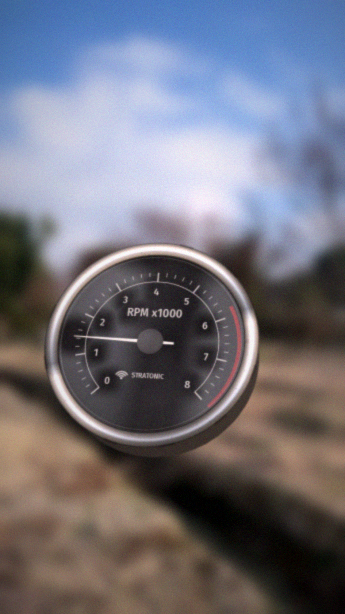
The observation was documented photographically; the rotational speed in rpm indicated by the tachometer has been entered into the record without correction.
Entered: 1400 rpm
